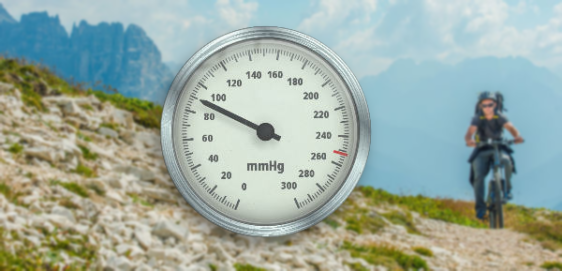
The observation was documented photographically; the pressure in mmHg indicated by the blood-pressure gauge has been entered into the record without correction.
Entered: 90 mmHg
